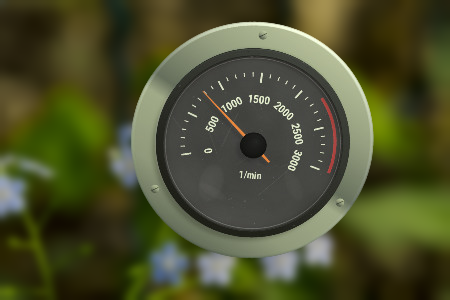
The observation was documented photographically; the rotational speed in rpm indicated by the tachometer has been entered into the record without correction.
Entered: 800 rpm
